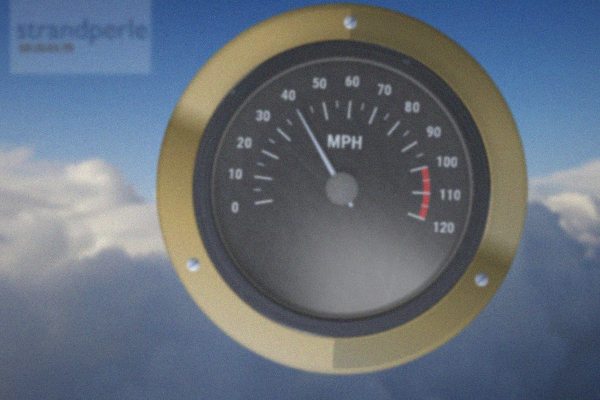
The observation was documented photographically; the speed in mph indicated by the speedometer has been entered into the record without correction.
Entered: 40 mph
